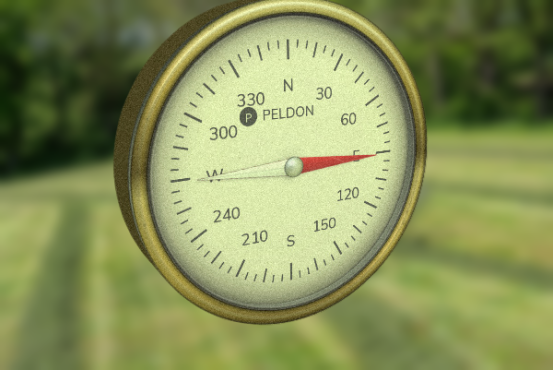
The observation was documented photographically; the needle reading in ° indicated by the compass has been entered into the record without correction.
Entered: 90 °
